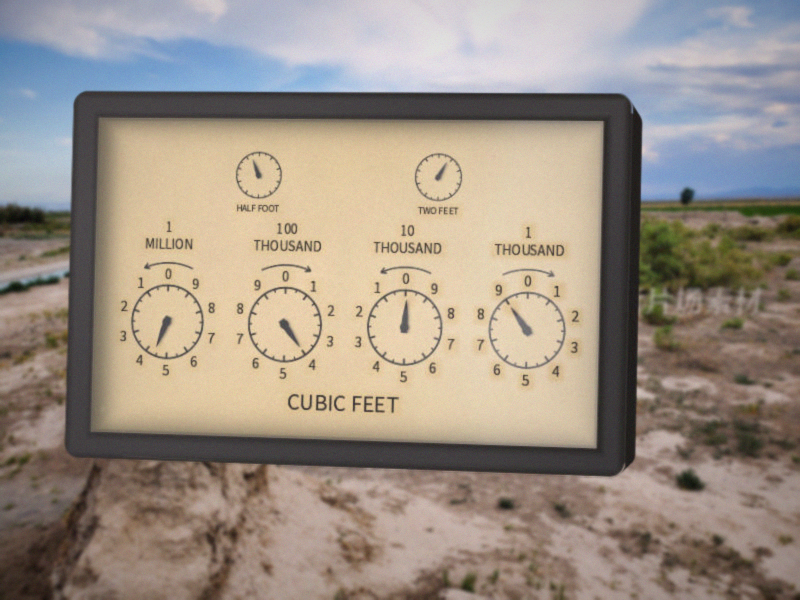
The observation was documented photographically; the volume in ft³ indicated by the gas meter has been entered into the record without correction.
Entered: 439900 ft³
